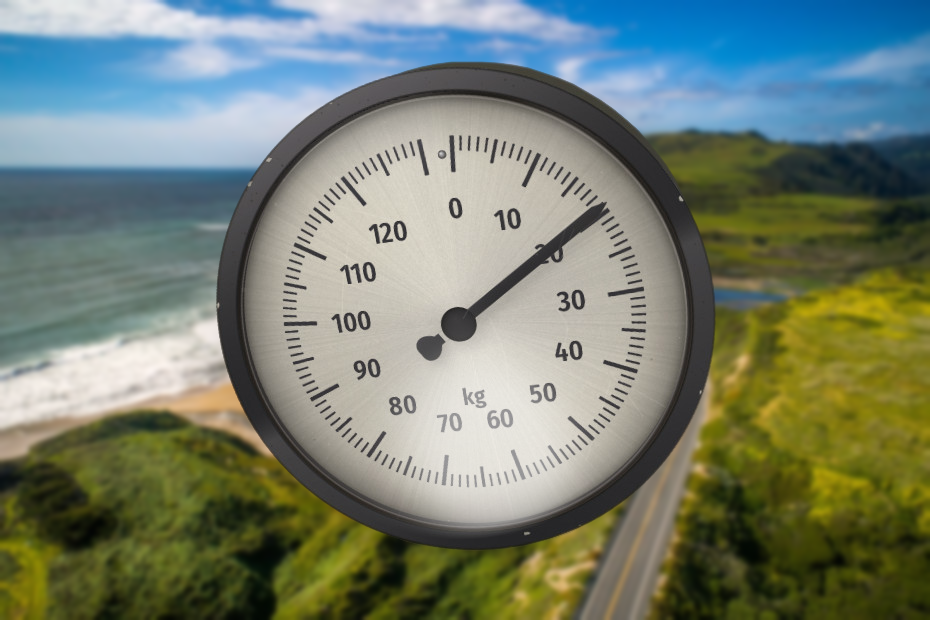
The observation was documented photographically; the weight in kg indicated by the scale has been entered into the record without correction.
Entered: 19 kg
